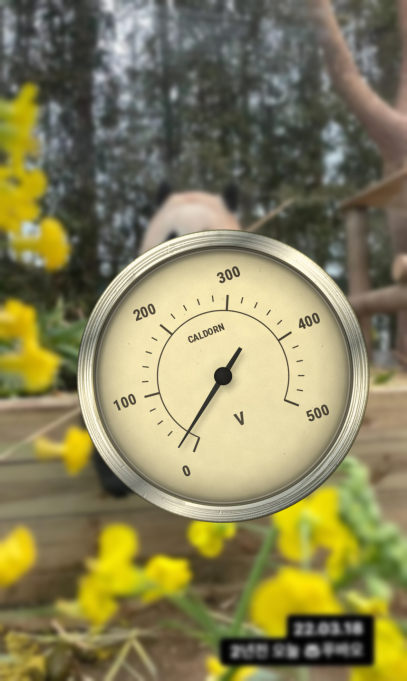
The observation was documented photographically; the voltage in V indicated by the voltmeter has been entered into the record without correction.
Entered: 20 V
